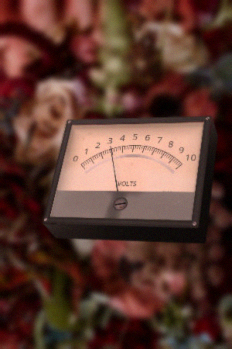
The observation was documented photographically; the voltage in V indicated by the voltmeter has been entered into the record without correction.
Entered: 3 V
